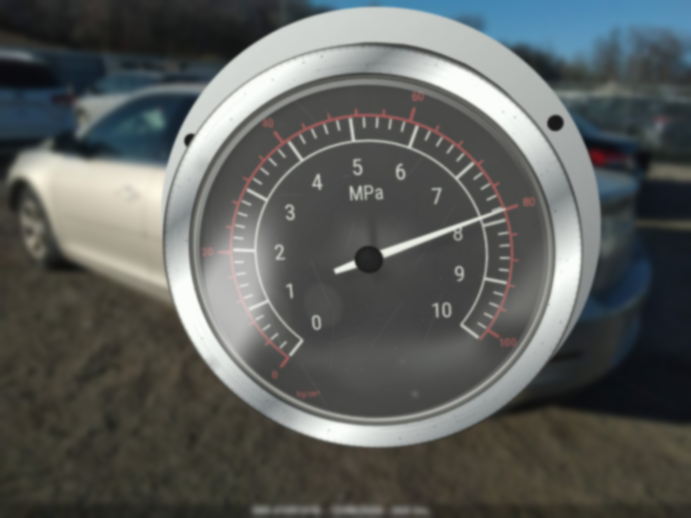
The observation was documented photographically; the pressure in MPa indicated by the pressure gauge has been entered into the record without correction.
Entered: 7.8 MPa
